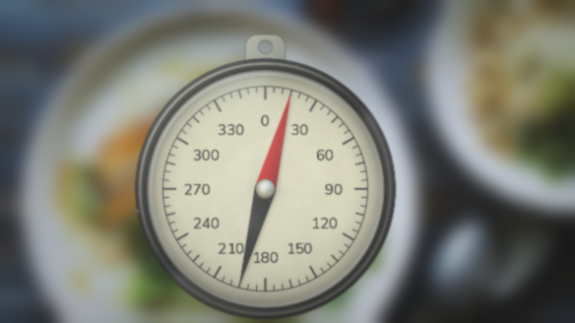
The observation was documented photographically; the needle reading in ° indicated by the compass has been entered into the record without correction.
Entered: 15 °
